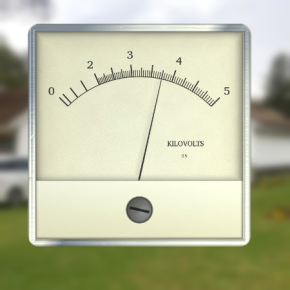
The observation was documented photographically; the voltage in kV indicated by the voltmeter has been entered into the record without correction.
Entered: 3.75 kV
